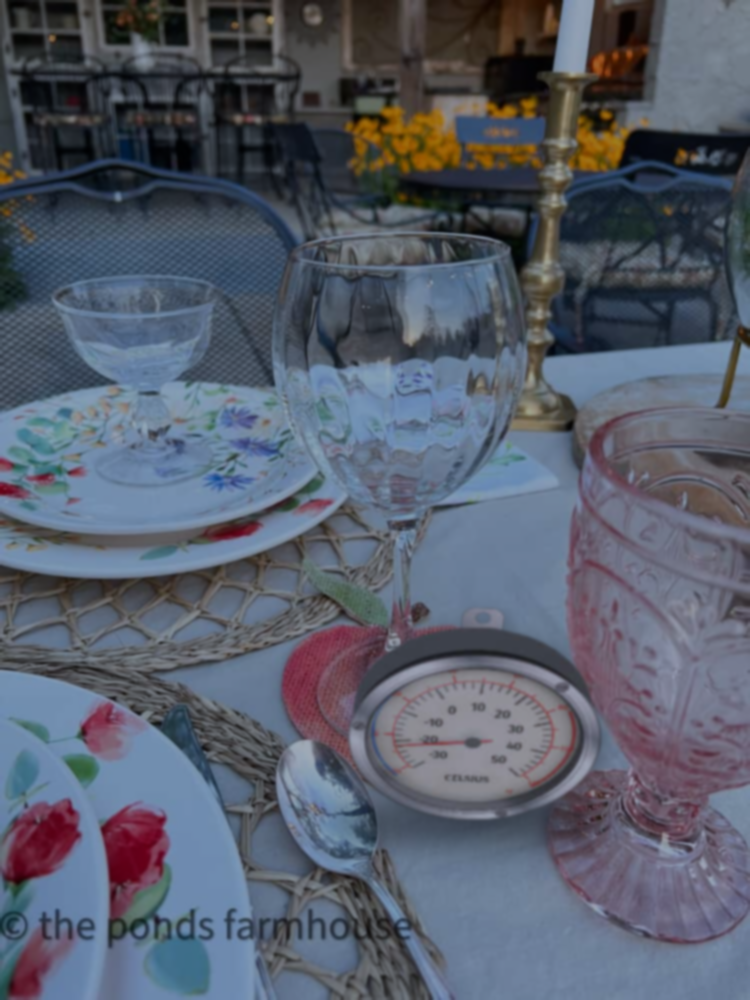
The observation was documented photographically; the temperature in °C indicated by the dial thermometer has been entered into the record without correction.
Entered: -20 °C
